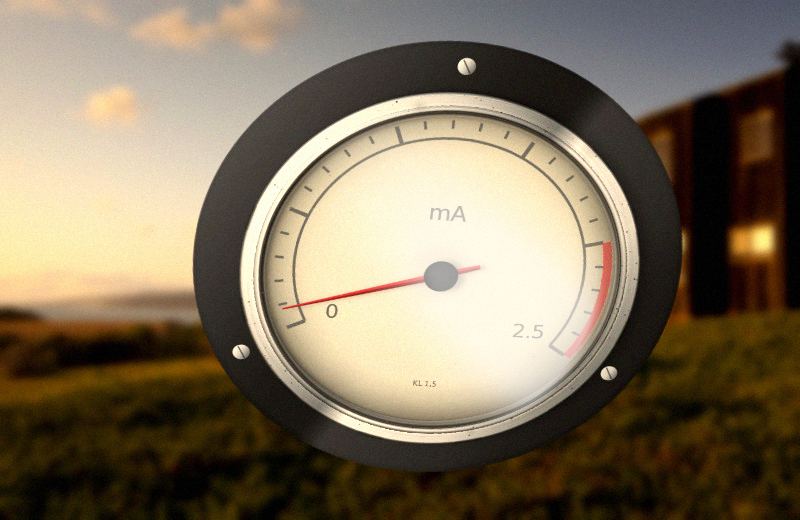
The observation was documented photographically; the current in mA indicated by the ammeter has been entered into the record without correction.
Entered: 0.1 mA
